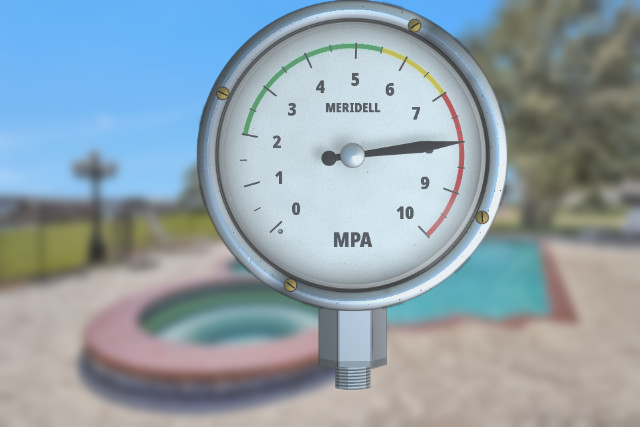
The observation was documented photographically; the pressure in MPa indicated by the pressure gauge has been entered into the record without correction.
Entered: 8 MPa
